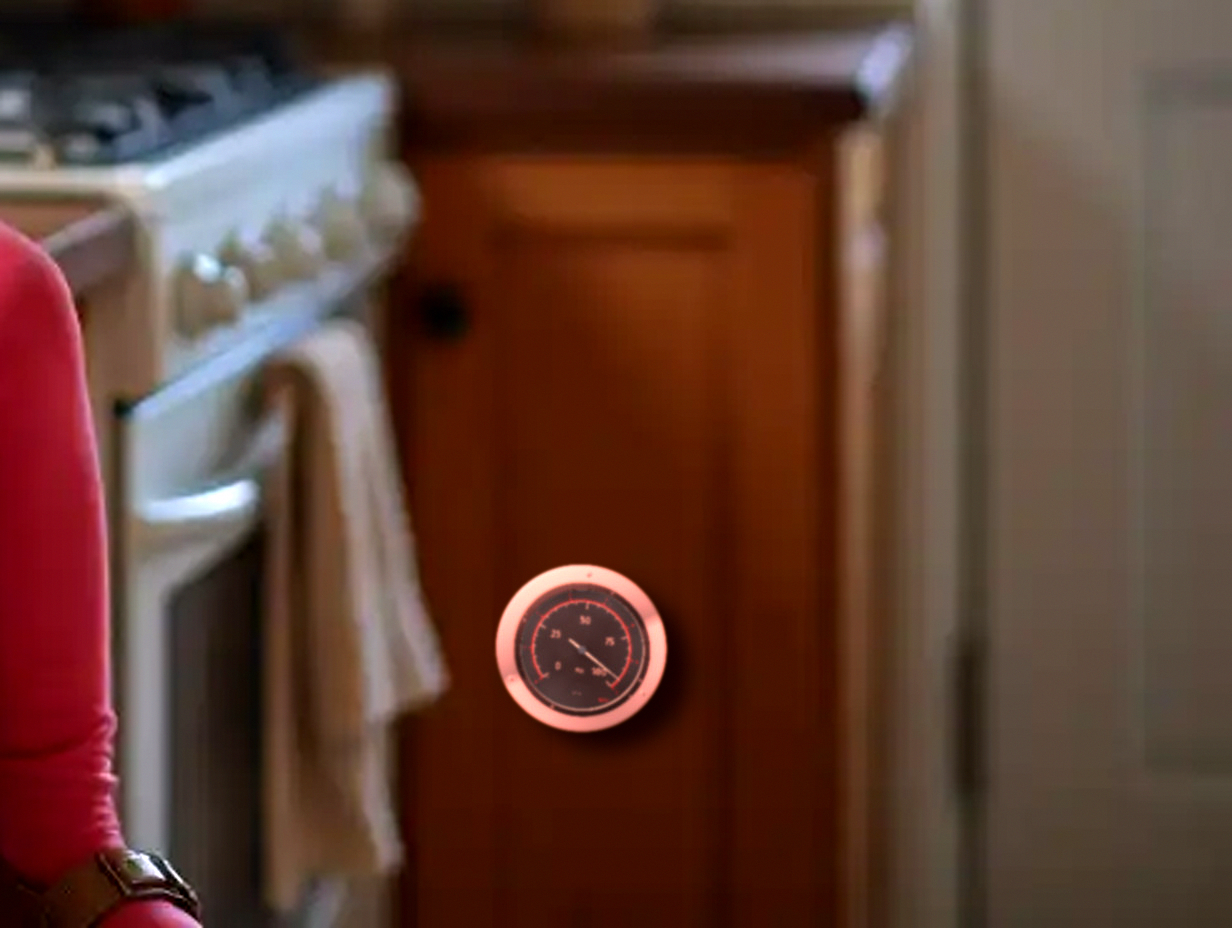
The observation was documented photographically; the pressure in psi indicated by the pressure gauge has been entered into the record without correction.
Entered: 95 psi
